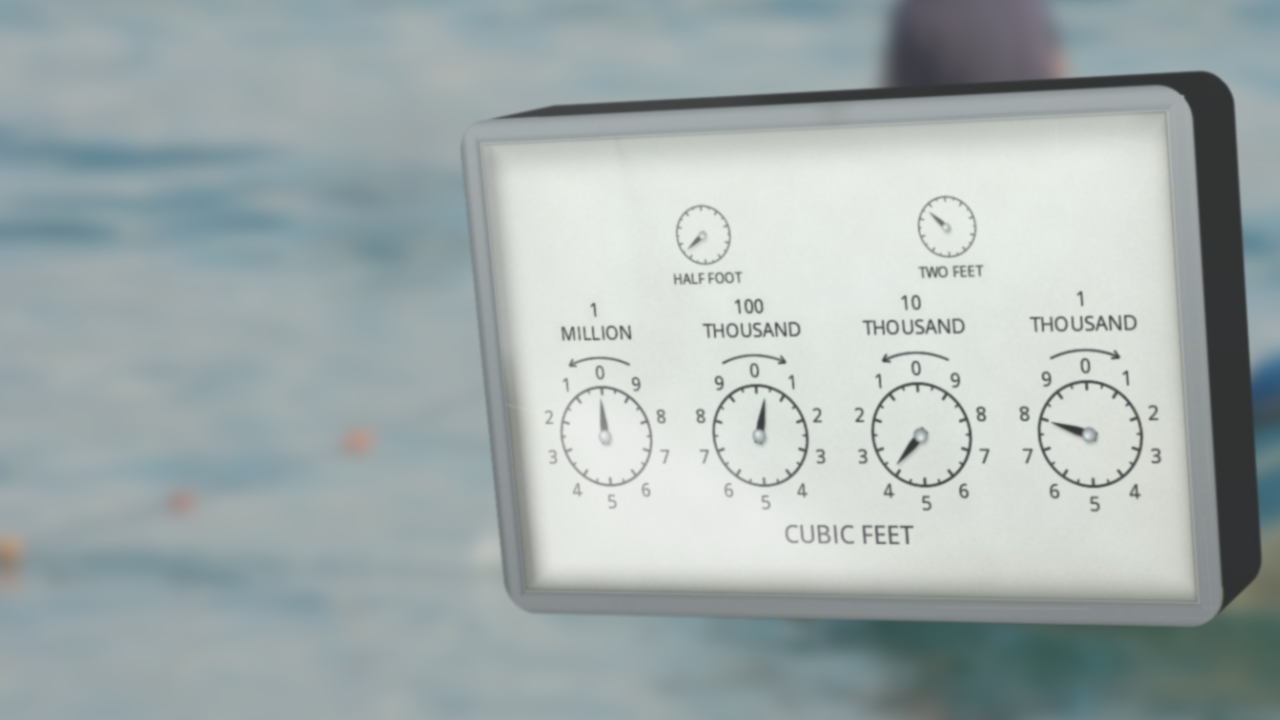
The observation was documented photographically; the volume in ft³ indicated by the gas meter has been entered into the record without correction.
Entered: 3800 ft³
